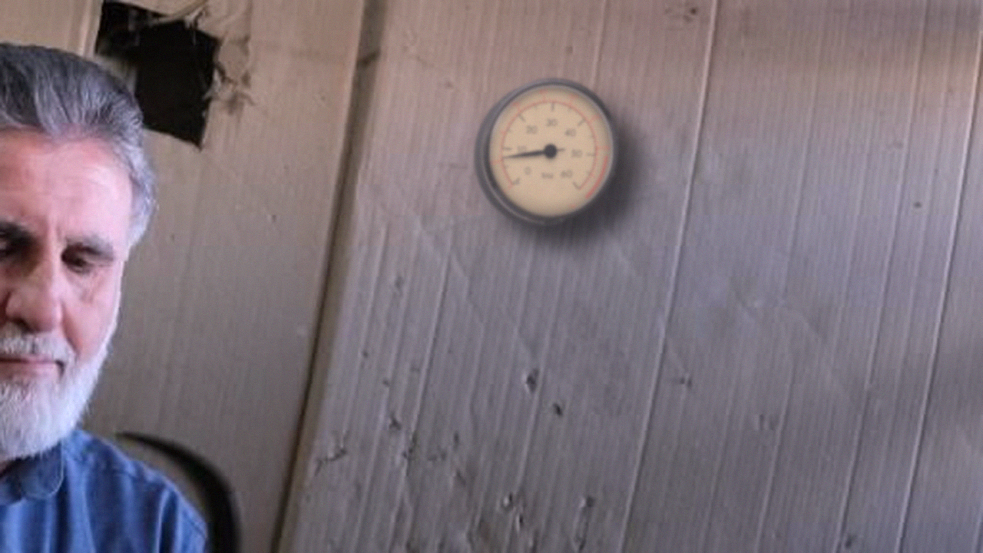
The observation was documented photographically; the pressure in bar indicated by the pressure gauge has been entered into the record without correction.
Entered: 7.5 bar
